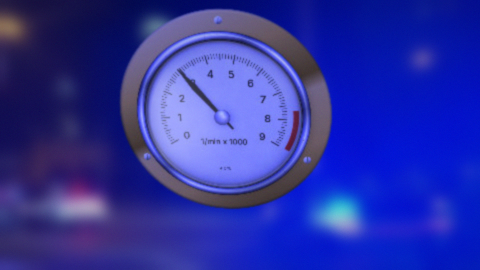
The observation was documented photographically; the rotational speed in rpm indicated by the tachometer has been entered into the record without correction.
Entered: 3000 rpm
